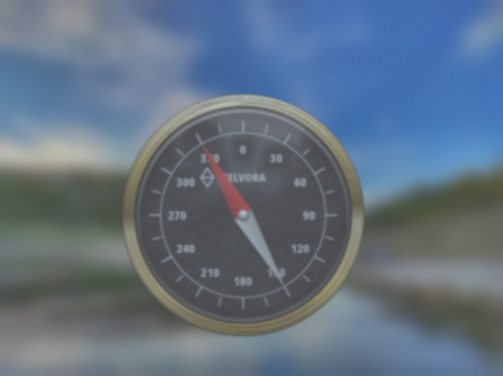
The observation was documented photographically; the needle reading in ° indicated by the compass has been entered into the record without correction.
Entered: 330 °
